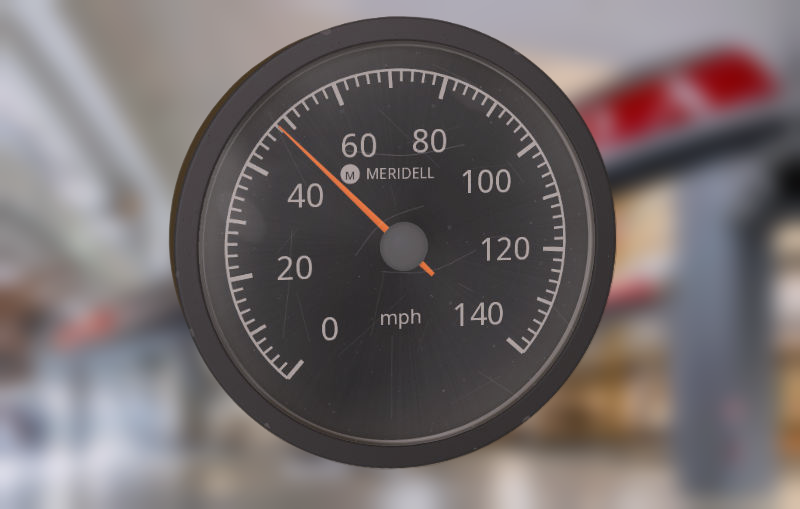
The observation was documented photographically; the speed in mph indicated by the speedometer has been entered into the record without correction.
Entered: 48 mph
